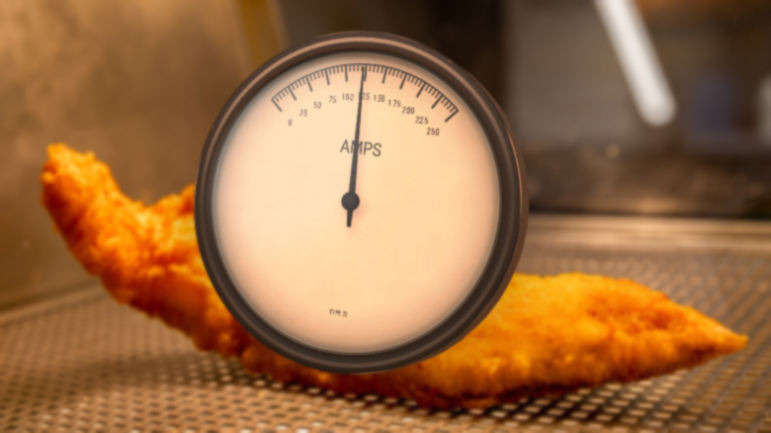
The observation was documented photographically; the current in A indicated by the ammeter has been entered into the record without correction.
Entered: 125 A
